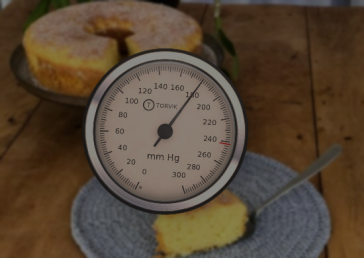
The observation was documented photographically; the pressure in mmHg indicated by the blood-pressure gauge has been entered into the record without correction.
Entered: 180 mmHg
